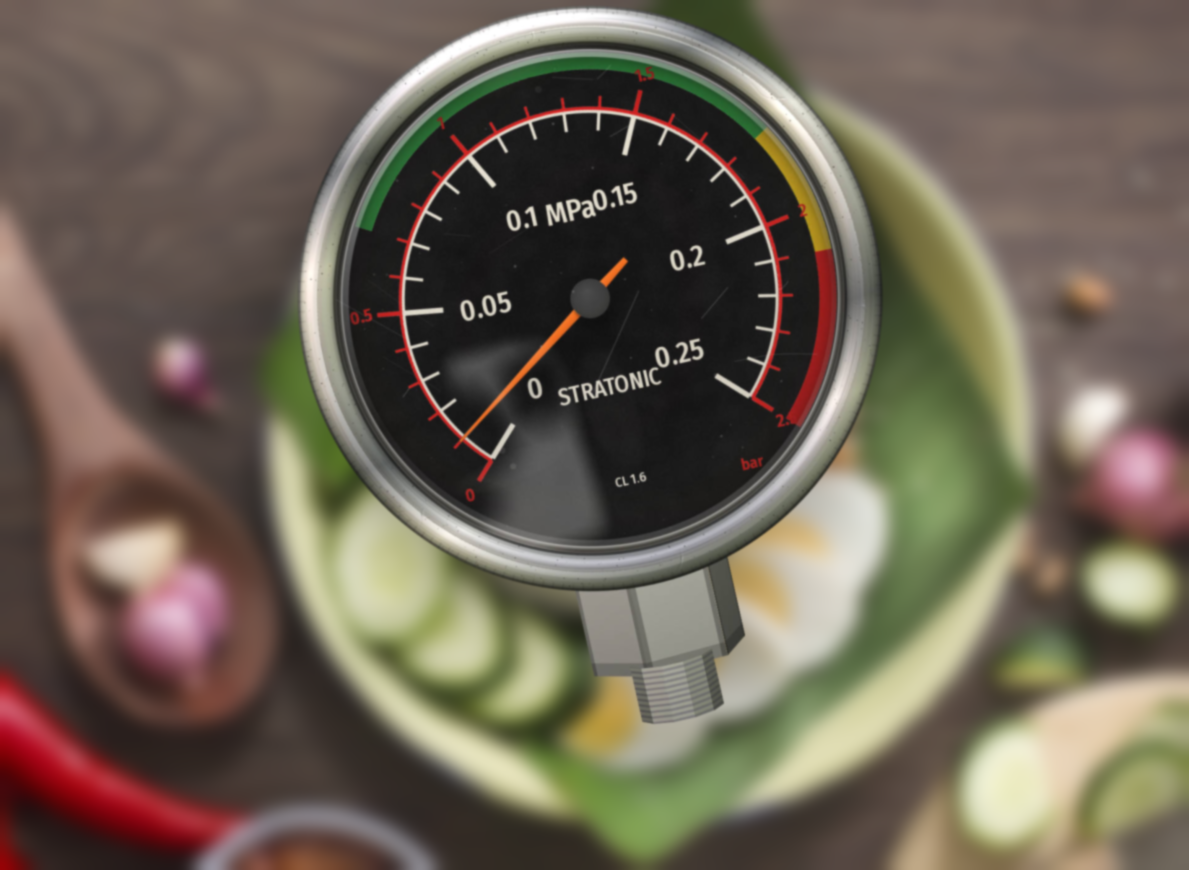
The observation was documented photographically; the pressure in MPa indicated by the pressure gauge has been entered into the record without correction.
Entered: 0.01 MPa
